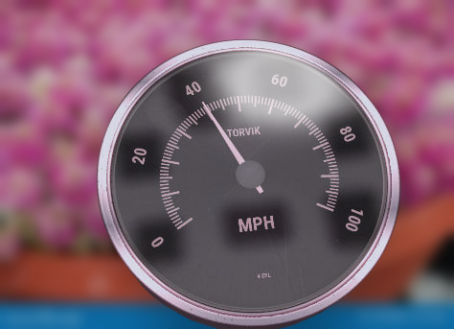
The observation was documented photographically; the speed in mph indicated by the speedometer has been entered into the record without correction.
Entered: 40 mph
